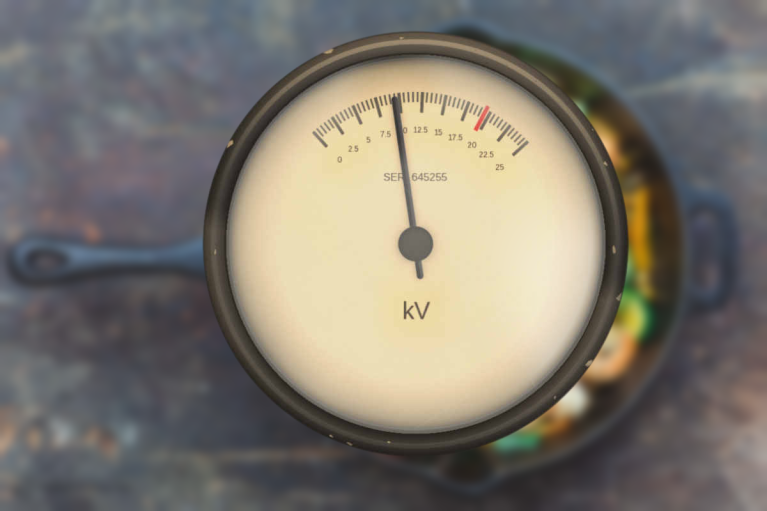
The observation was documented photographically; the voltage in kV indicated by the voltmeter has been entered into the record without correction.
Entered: 9.5 kV
